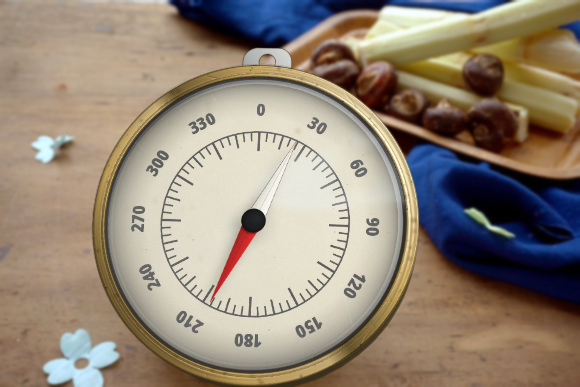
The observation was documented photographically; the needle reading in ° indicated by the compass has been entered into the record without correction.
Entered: 205 °
